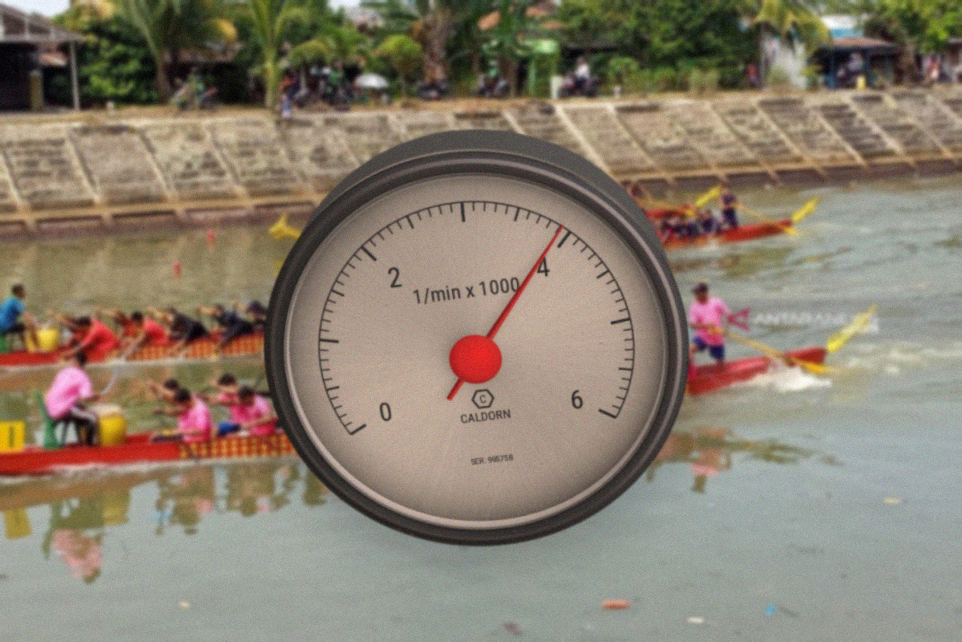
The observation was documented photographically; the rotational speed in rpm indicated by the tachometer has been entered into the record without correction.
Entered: 3900 rpm
